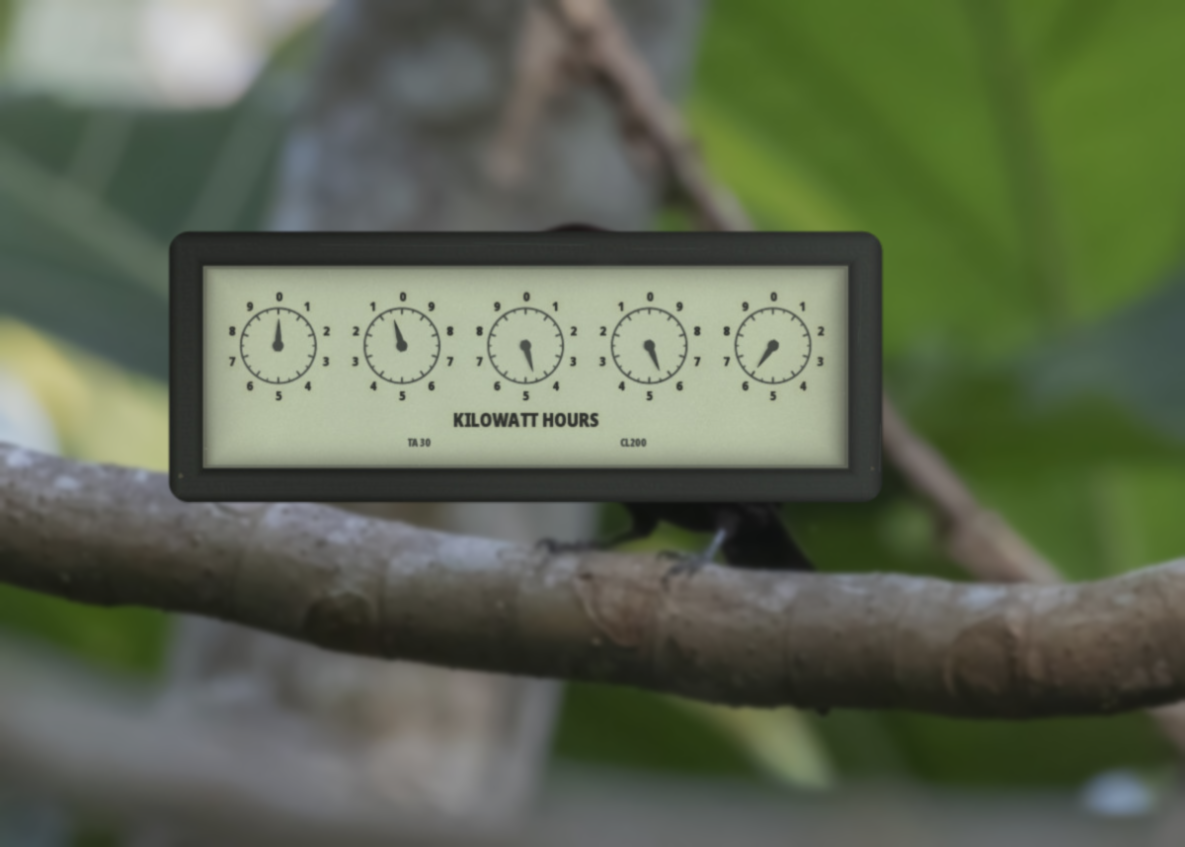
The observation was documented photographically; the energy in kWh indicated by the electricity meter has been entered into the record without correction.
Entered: 456 kWh
